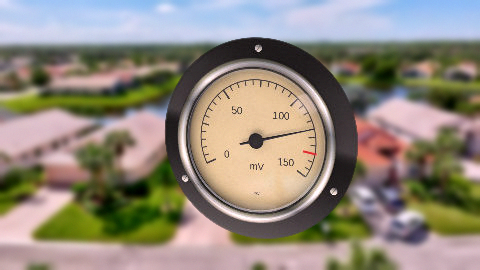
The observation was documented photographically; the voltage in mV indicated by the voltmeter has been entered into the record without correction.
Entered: 120 mV
